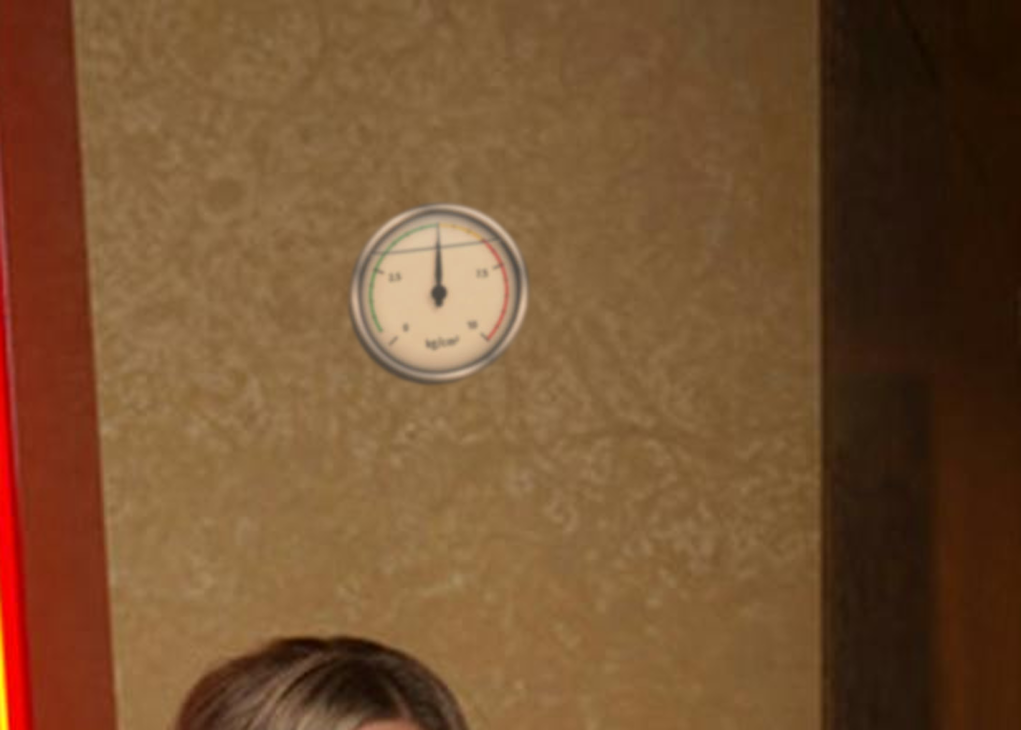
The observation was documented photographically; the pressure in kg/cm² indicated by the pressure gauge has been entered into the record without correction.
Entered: 5 kg/cm²
